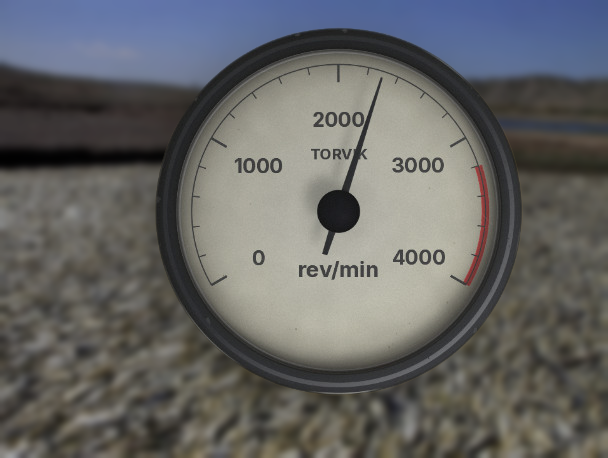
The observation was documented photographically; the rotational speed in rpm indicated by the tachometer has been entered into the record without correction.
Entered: 2300 rpm
